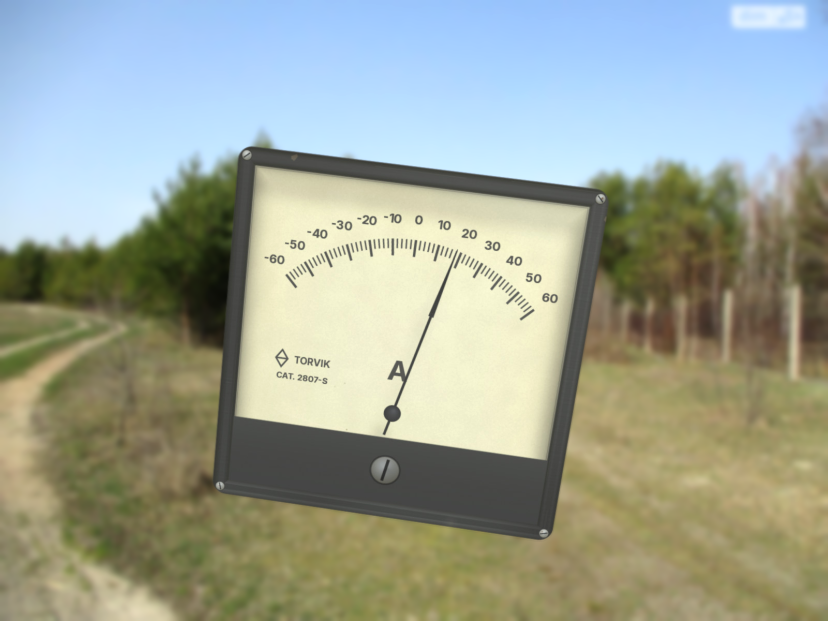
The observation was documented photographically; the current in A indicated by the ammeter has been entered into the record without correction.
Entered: 18 A
